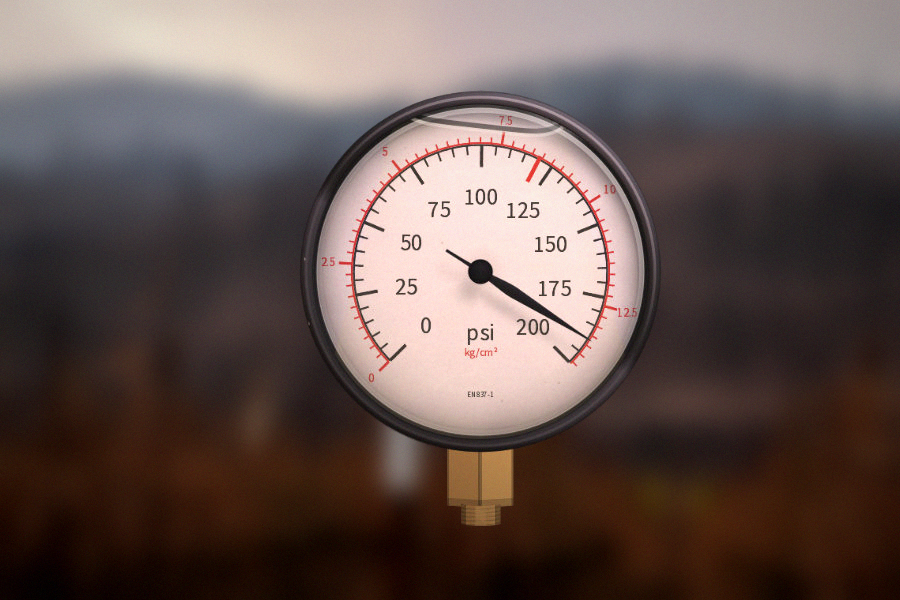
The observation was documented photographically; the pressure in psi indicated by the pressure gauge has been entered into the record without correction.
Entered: 190 psi
